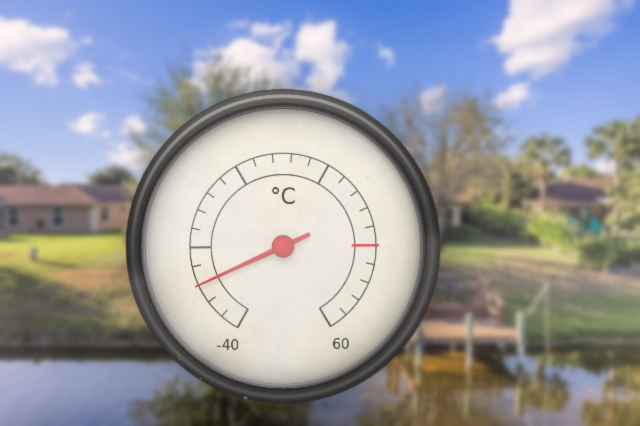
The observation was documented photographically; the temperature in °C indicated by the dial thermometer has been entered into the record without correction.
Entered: -28 °C
